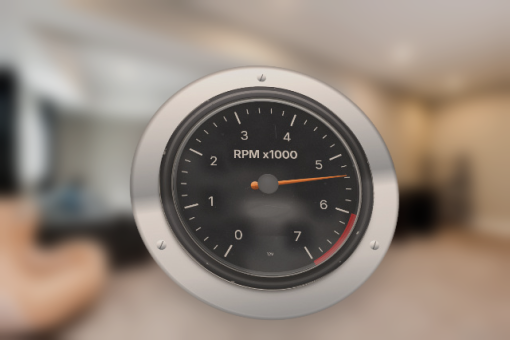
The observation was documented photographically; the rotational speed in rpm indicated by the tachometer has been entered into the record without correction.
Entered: 5400 rpm
